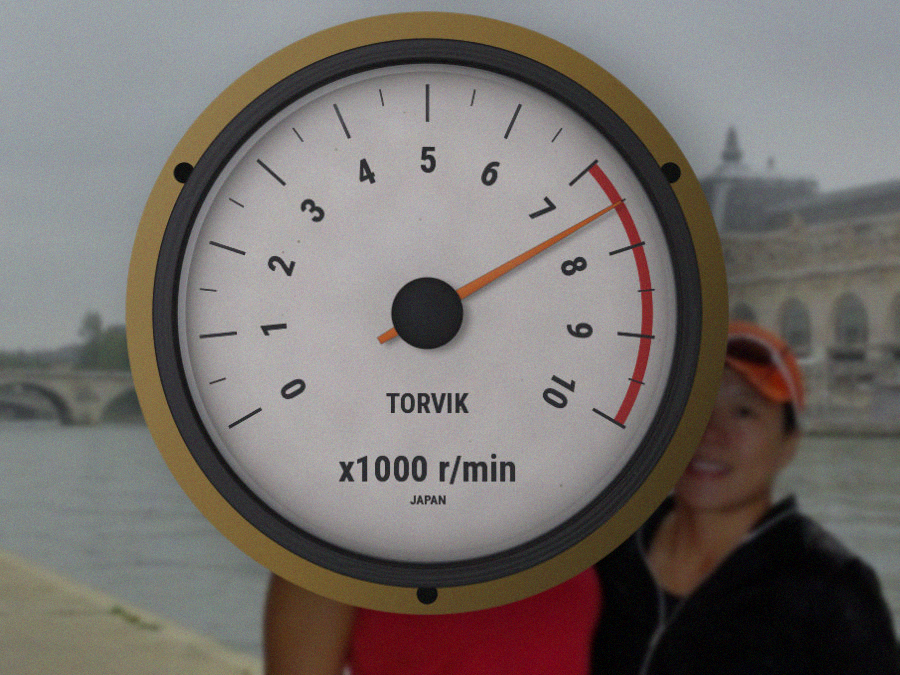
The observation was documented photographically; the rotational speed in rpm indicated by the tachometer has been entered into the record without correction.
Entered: 7500 rpm
